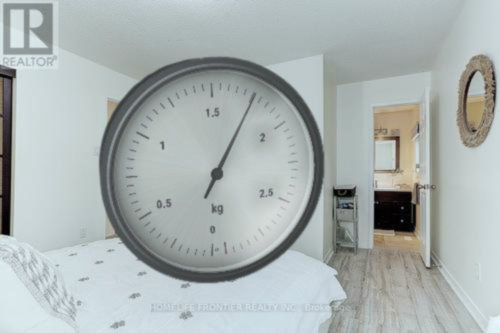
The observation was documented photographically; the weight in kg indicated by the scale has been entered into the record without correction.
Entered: 1.75 kg
